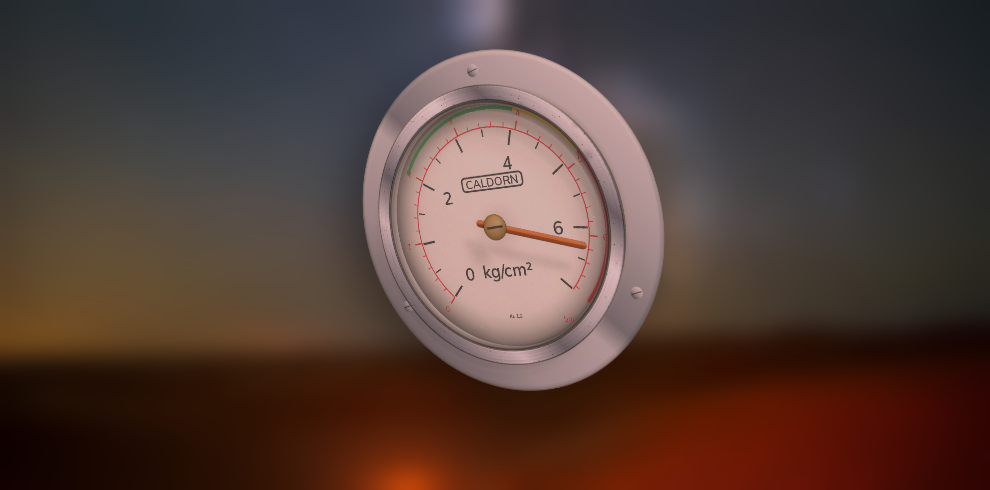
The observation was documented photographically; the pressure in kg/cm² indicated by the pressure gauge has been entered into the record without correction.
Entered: 6.25 kg/cm²
